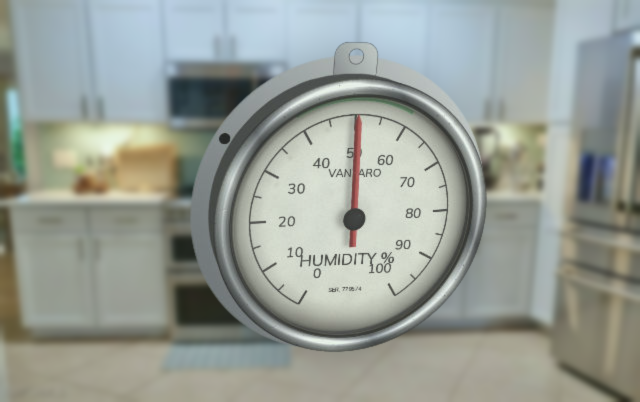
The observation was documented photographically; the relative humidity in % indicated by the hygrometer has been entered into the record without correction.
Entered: 50 %
